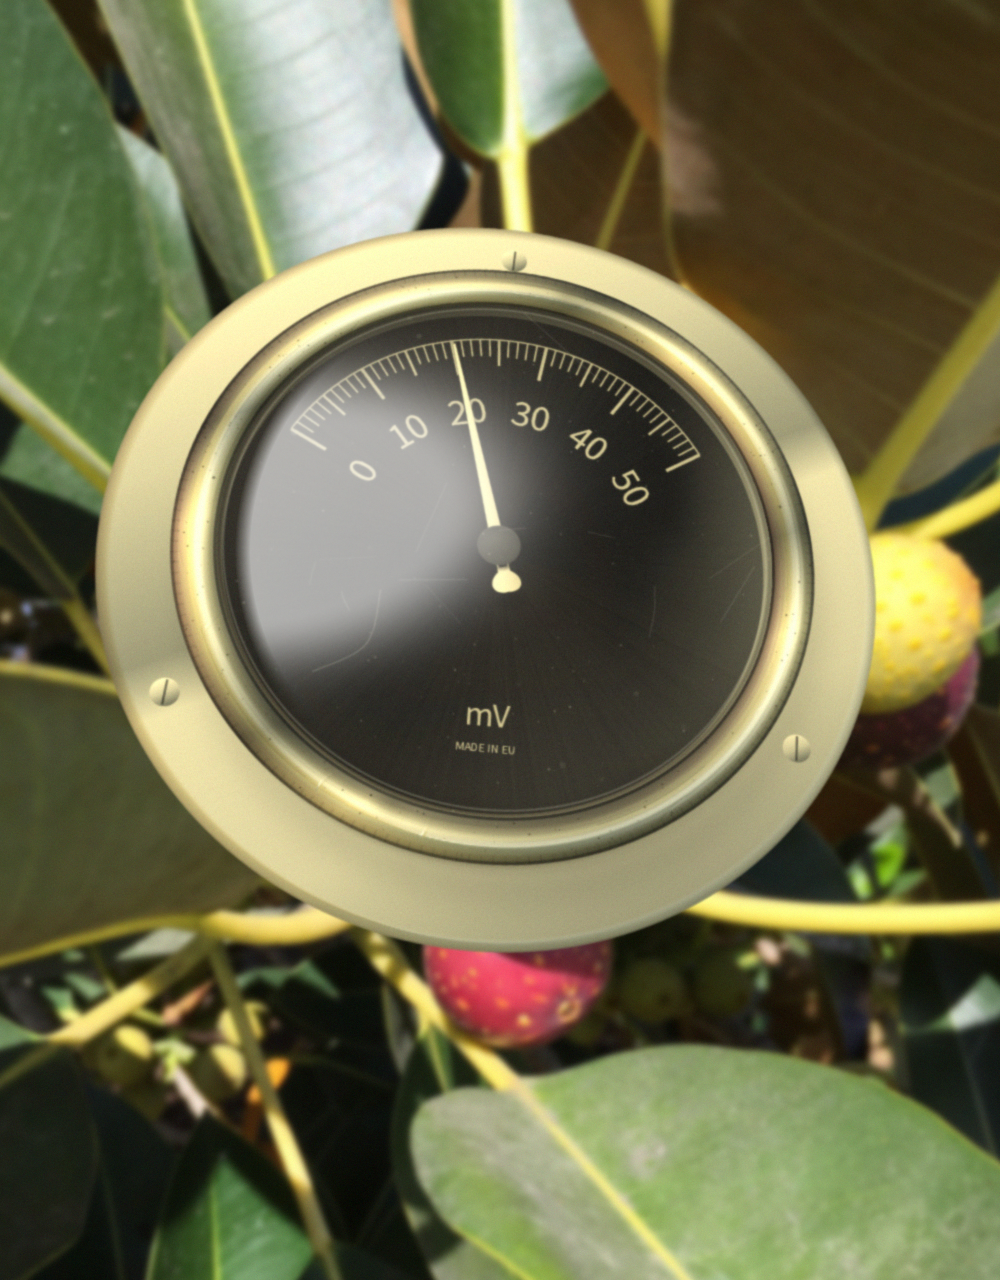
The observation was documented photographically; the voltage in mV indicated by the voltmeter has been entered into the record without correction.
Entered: 20 mV
